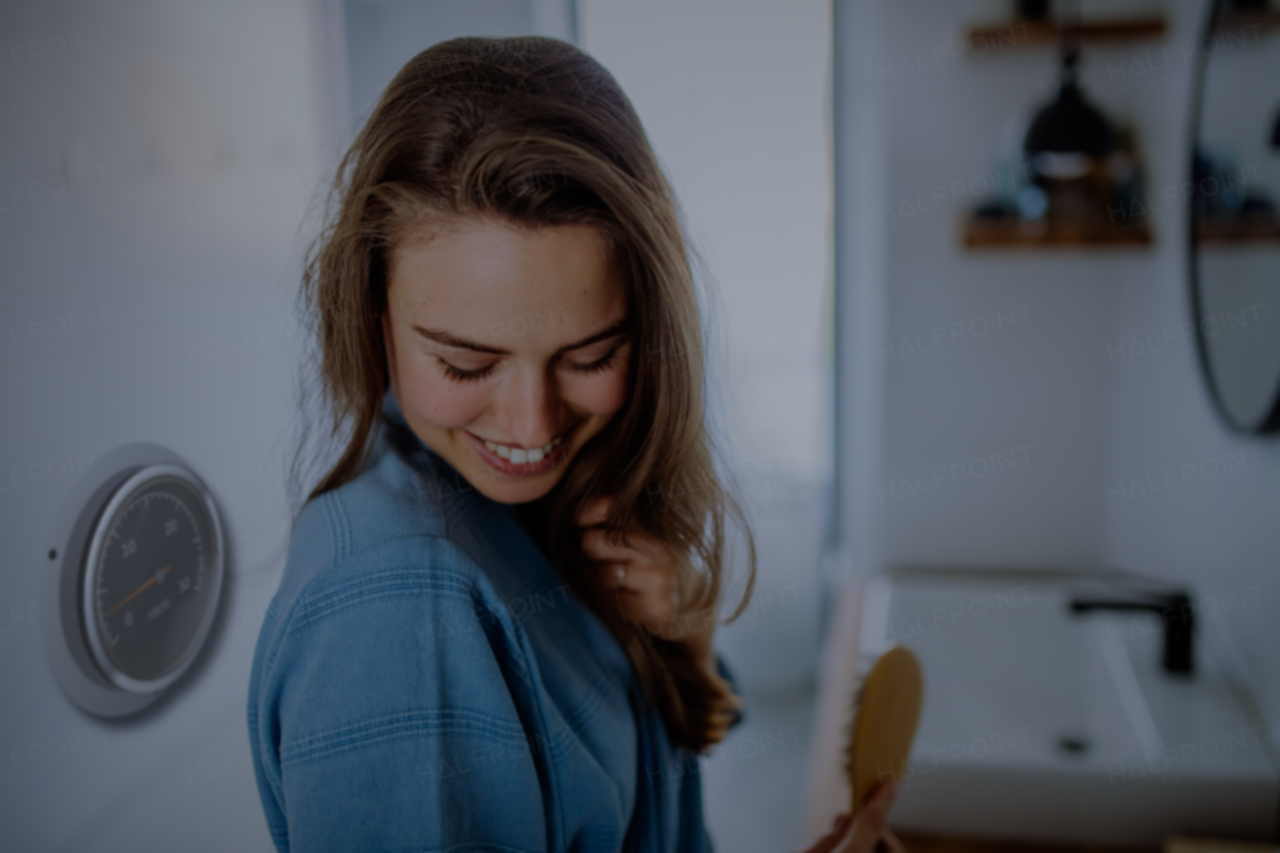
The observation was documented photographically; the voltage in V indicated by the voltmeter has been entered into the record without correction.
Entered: 3 V
